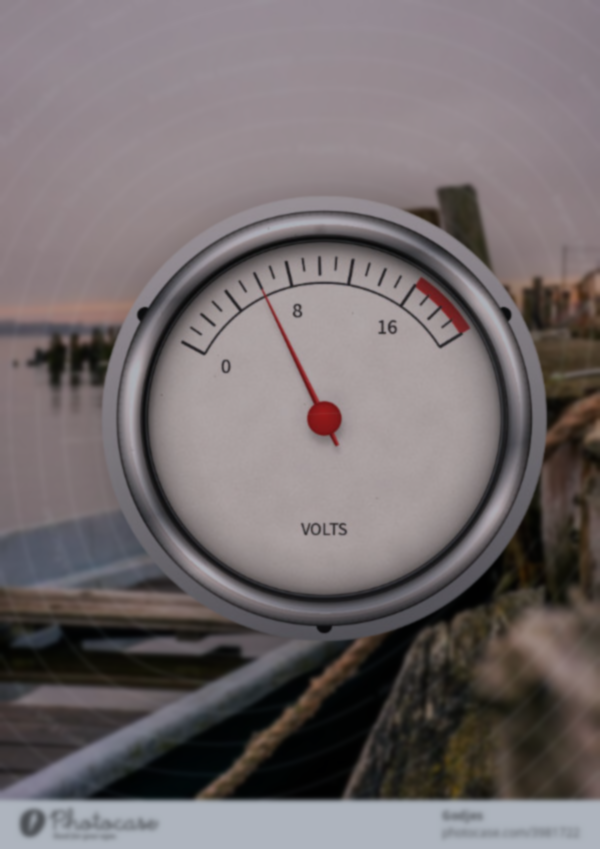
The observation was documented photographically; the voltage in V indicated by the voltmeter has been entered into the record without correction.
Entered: 6 V
